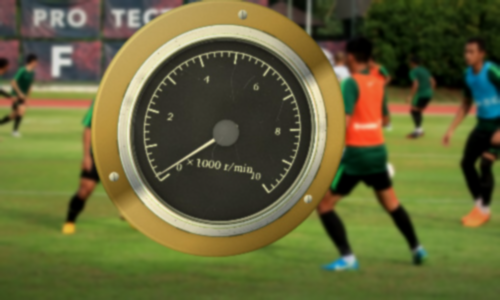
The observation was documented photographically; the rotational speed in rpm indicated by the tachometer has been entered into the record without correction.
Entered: 200 rpm
